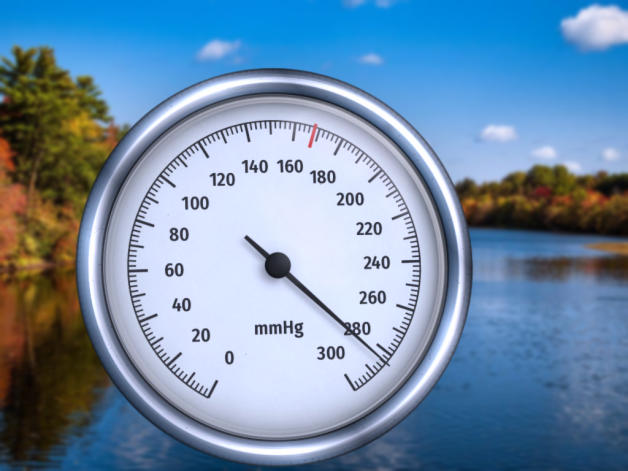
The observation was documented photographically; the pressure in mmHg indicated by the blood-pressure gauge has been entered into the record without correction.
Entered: 284 mmHg
